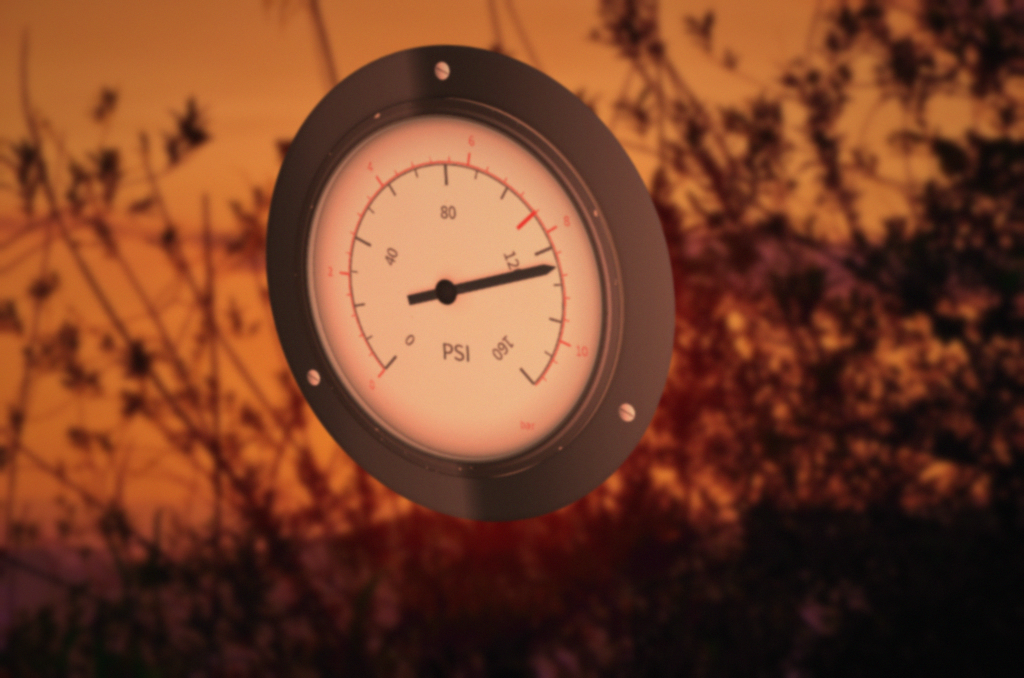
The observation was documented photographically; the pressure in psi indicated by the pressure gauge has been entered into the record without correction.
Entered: 125 psi
